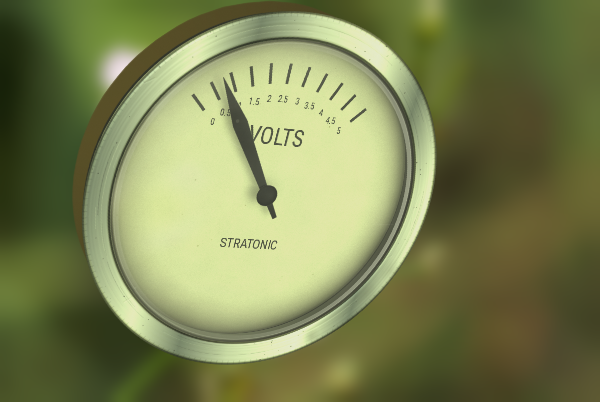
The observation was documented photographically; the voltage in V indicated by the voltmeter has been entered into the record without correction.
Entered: 0.75 V
